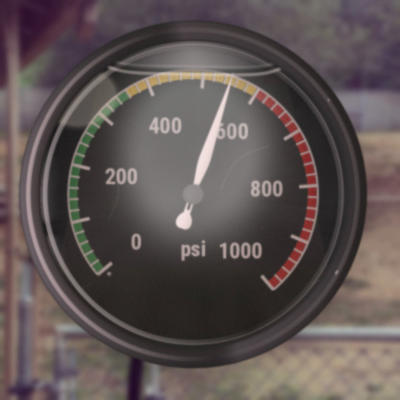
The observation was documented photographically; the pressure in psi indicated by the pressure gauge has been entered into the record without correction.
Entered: 550 psi
